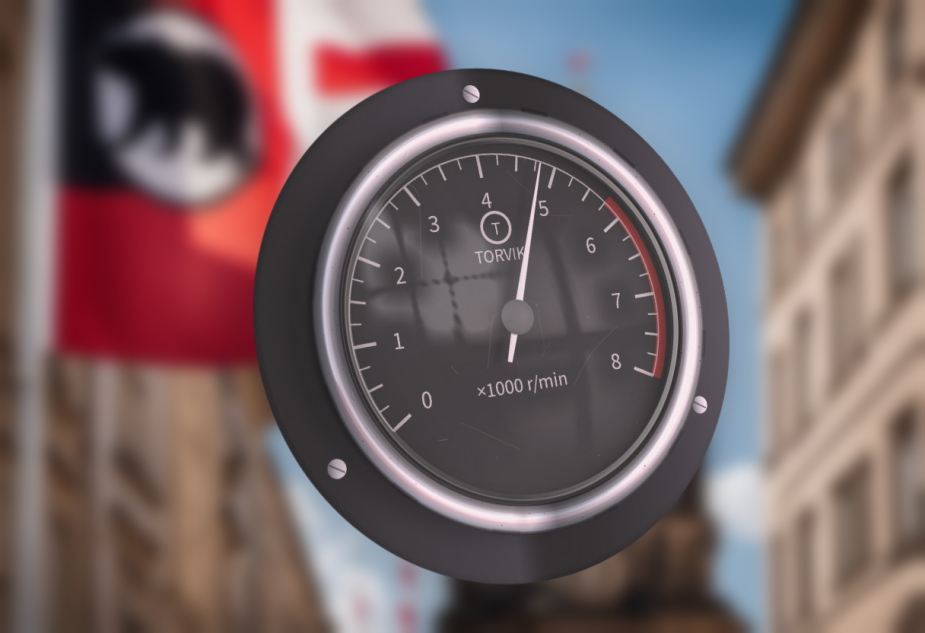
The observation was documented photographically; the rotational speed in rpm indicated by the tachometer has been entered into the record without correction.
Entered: 4750 rpm
